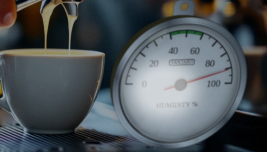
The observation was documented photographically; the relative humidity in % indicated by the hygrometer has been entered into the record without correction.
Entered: 90 %
